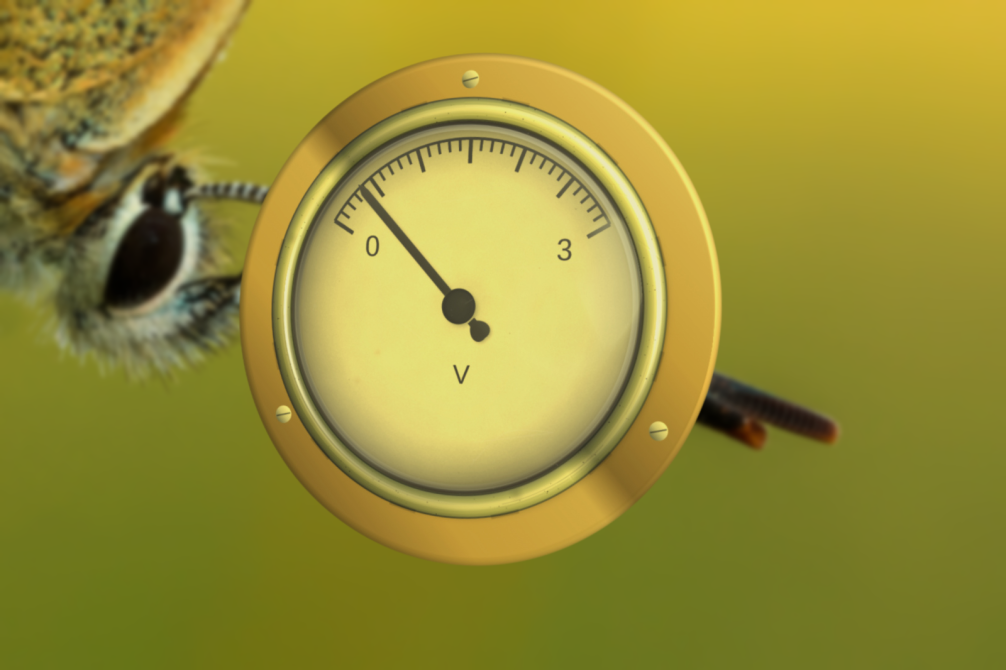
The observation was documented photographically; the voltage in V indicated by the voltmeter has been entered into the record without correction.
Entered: 0.4 V
